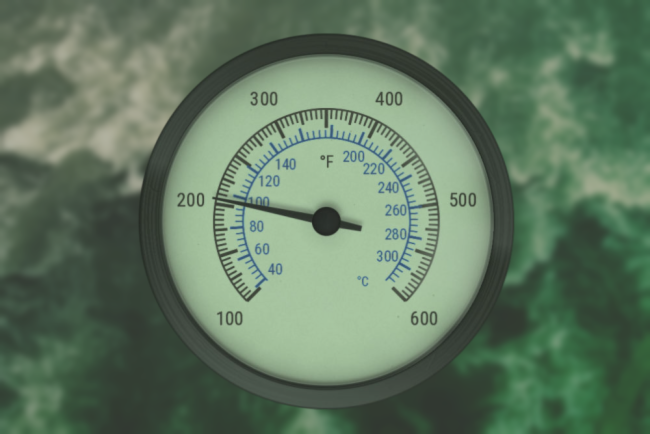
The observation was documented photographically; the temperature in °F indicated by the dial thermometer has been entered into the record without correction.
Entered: 205 °F
